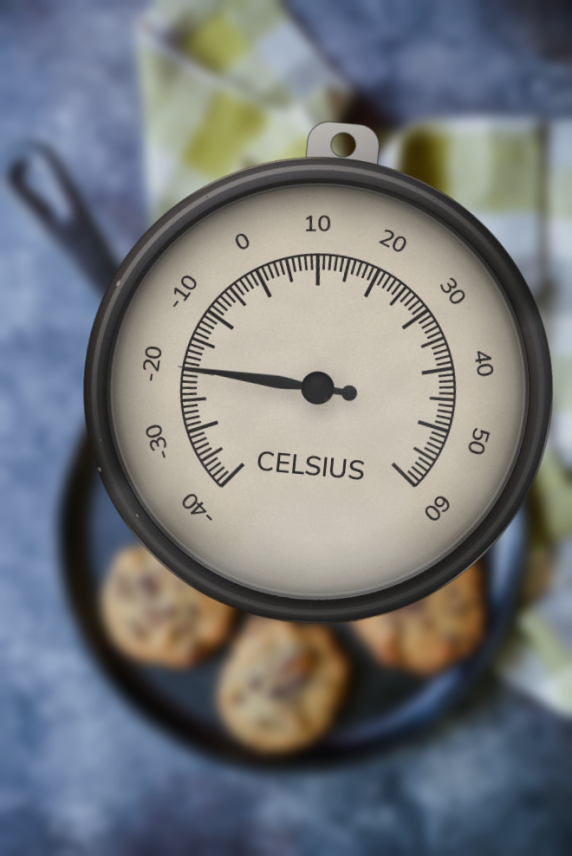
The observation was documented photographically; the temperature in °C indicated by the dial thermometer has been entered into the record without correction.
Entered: -20 °C
